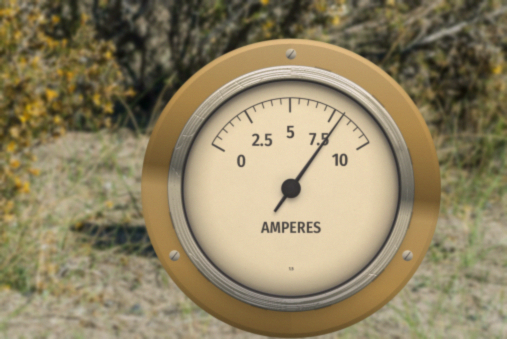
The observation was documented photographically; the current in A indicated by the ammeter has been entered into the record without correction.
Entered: 8 A
